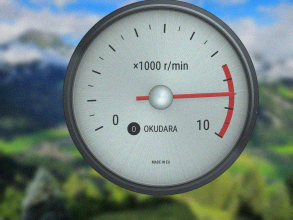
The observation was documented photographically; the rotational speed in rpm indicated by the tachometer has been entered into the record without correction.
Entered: 8500 rpm
